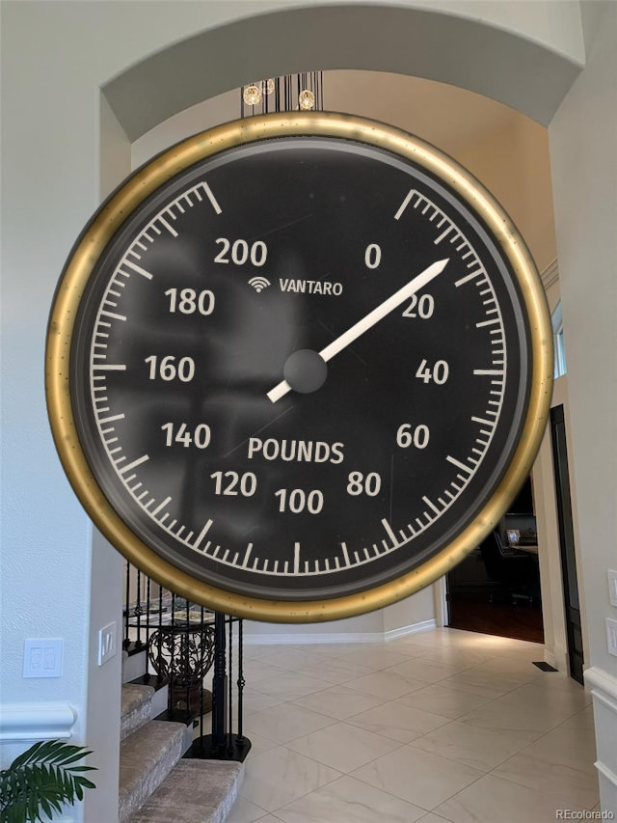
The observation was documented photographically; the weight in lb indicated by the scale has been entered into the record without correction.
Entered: 14 lb
